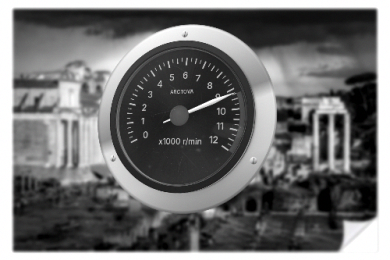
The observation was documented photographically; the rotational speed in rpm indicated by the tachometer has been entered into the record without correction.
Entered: 9250 rpm
